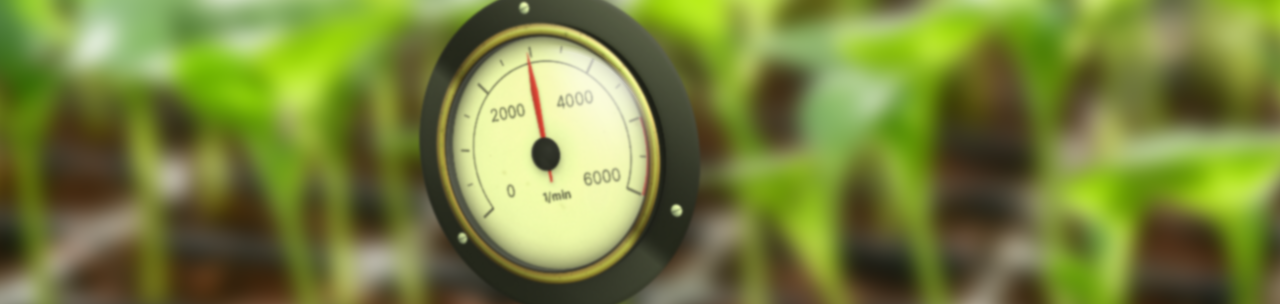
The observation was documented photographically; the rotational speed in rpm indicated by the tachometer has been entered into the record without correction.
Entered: 3000 rpm
